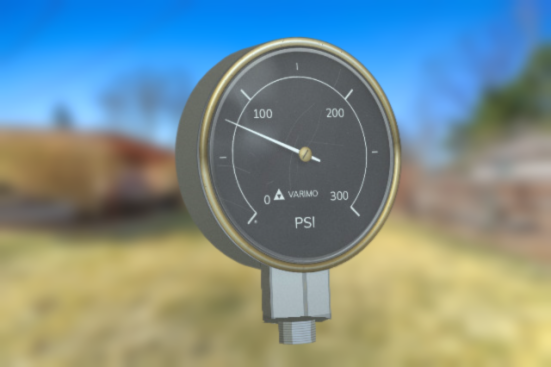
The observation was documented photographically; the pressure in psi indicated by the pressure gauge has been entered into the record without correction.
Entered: 75 psi
